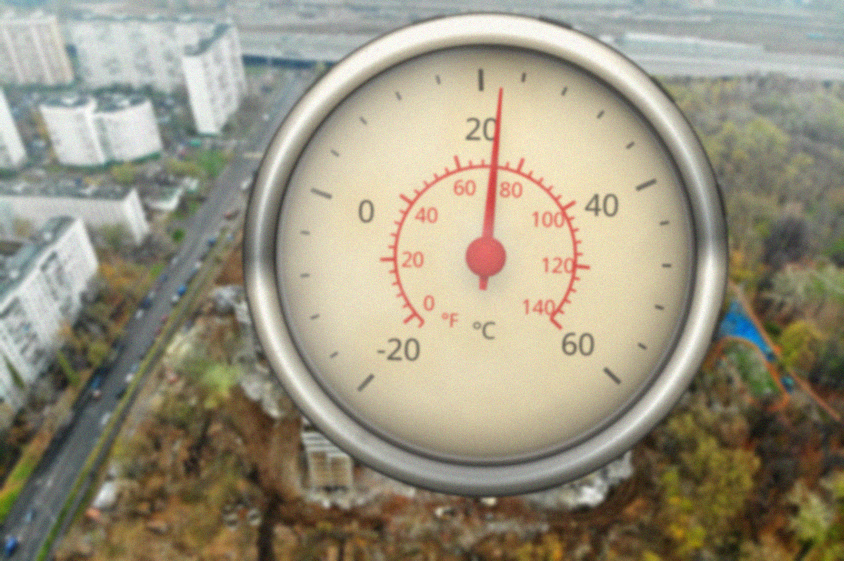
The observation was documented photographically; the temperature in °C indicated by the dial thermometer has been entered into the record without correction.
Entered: 22 °C
